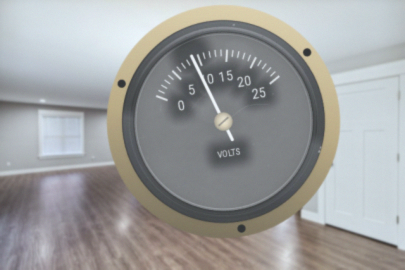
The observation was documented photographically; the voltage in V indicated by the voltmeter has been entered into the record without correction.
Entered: 9 V
